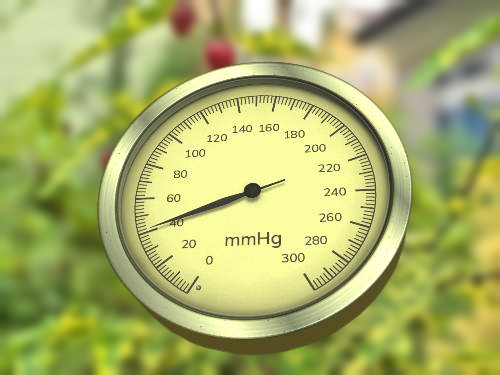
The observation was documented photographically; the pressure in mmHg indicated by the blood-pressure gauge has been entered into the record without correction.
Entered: 40 mmHg
